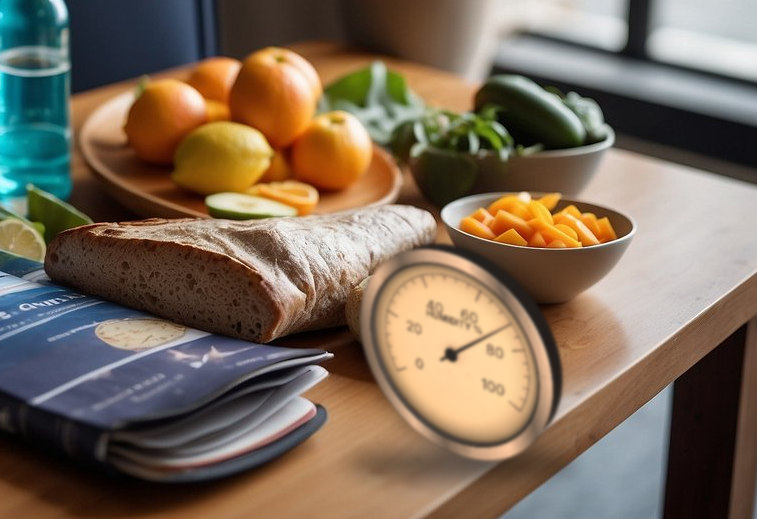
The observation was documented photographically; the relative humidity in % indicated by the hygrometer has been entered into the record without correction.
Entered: 72 %
